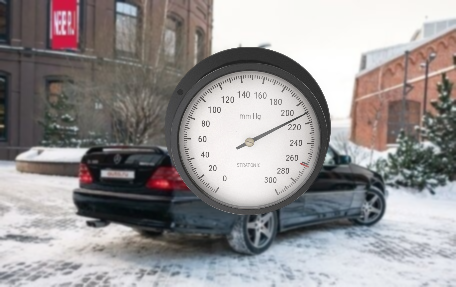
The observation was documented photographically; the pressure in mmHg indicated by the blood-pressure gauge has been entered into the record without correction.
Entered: 210 mmHg
